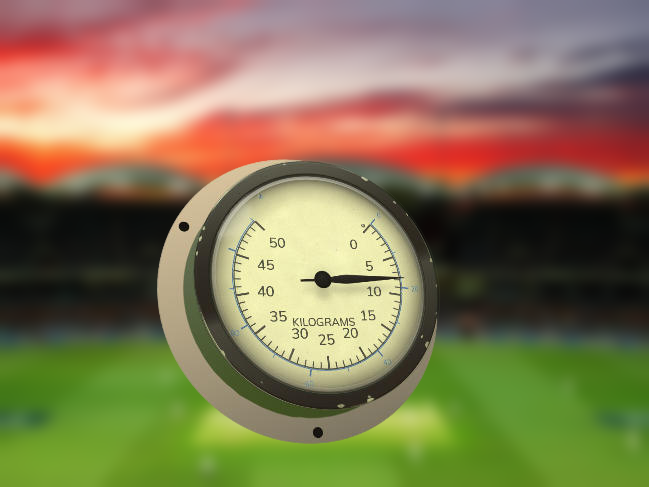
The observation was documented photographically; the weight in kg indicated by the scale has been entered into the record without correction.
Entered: 8 kg
